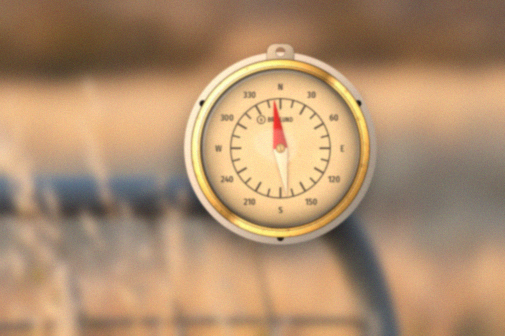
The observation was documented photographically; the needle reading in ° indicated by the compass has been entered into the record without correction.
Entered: 352.5 °
